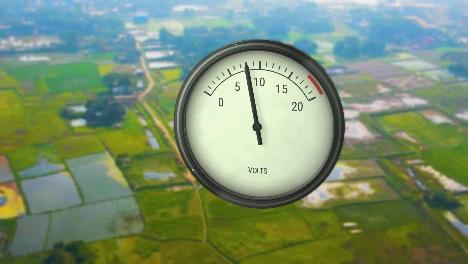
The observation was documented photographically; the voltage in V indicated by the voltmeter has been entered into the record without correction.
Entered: 8 V
